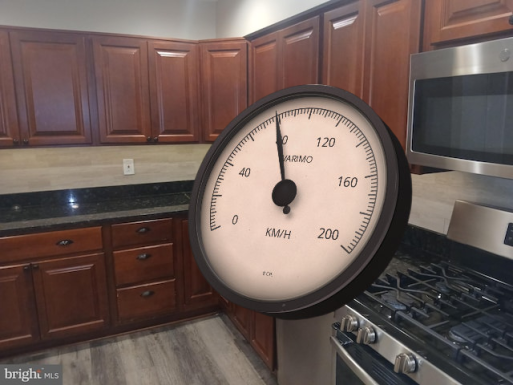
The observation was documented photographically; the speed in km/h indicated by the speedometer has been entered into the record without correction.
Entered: 80 km/h
